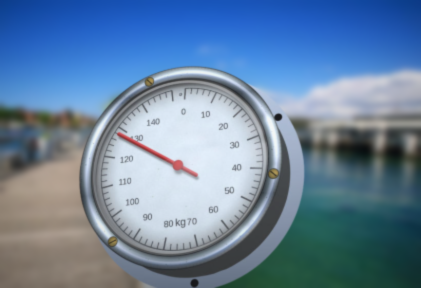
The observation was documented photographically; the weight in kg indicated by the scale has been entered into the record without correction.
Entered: 128 kg
